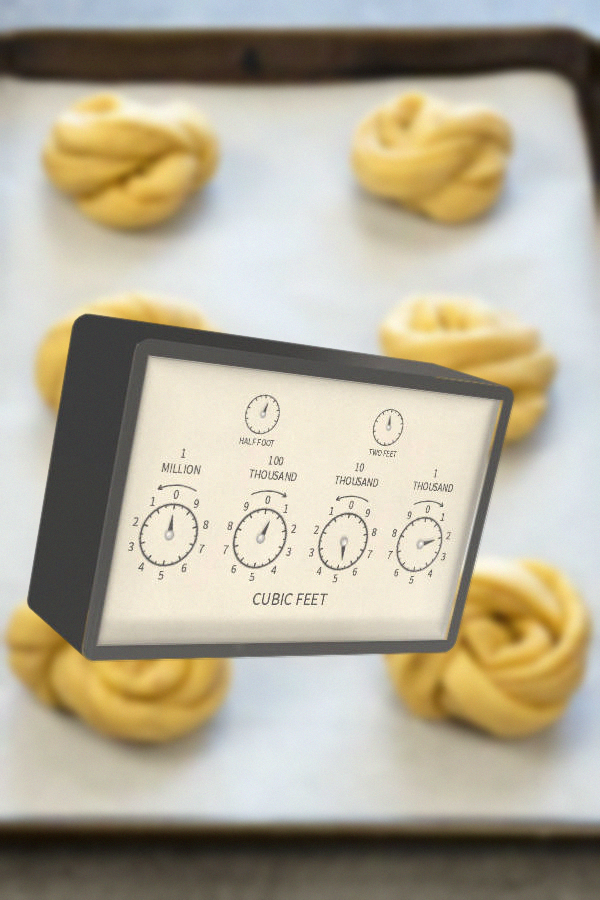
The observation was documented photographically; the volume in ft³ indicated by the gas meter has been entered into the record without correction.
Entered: 5200 ft³
